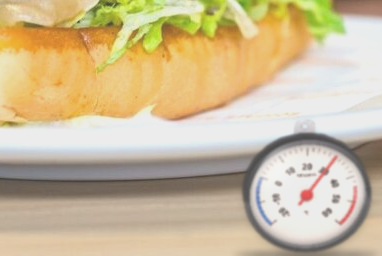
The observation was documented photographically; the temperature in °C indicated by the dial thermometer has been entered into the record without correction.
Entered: 30 °C
